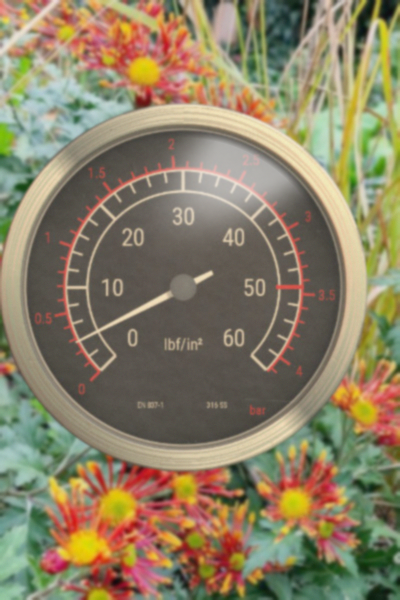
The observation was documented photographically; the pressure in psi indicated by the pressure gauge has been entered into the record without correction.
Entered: 4 psi
